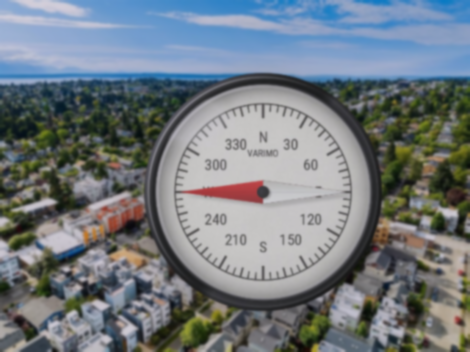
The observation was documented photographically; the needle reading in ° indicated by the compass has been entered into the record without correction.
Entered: 270 °
